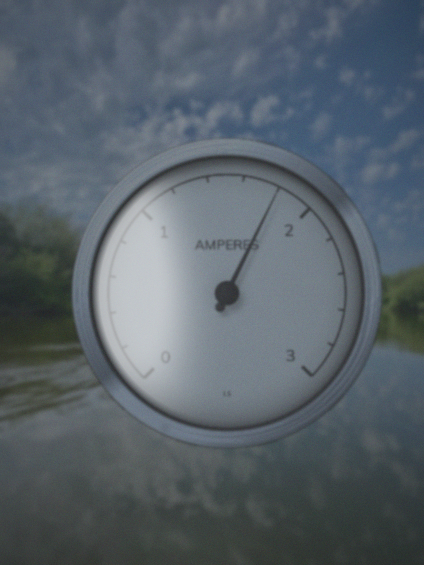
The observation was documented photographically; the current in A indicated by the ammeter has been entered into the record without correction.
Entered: 1.8 A
